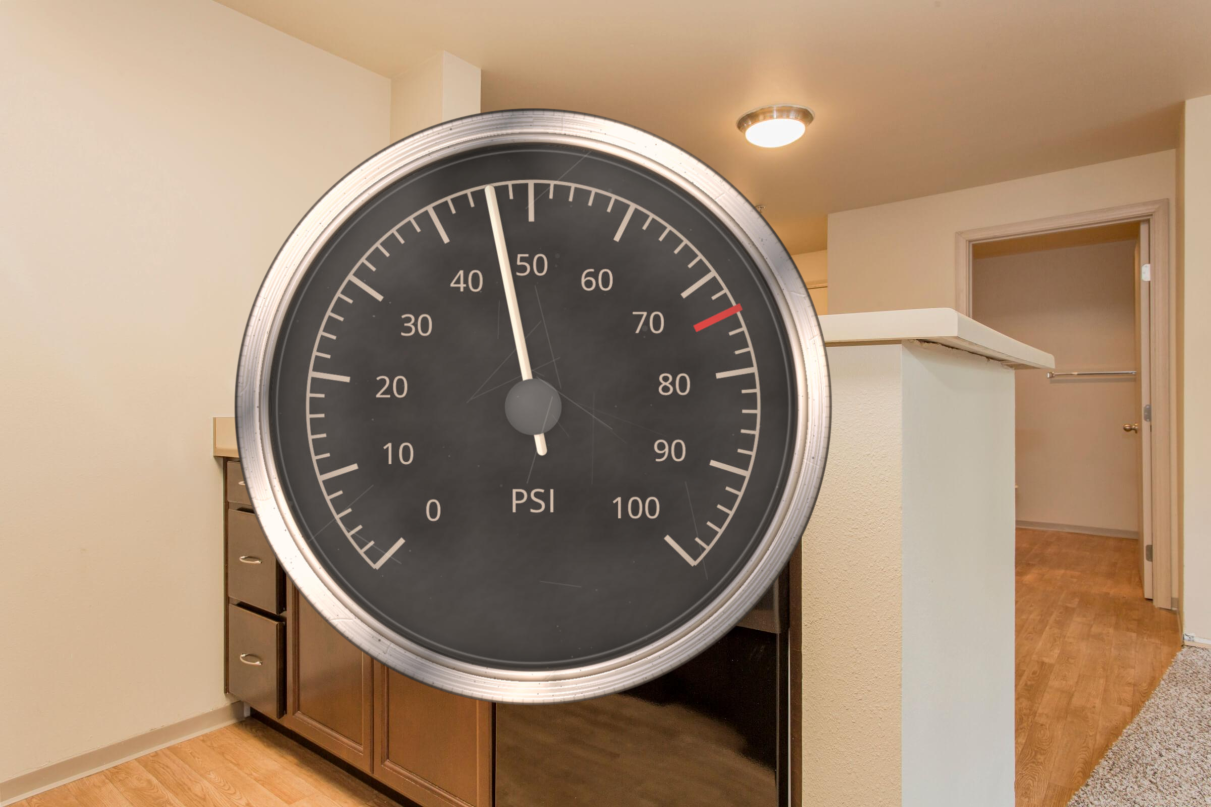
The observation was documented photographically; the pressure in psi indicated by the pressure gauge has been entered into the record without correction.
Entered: 46 psi
